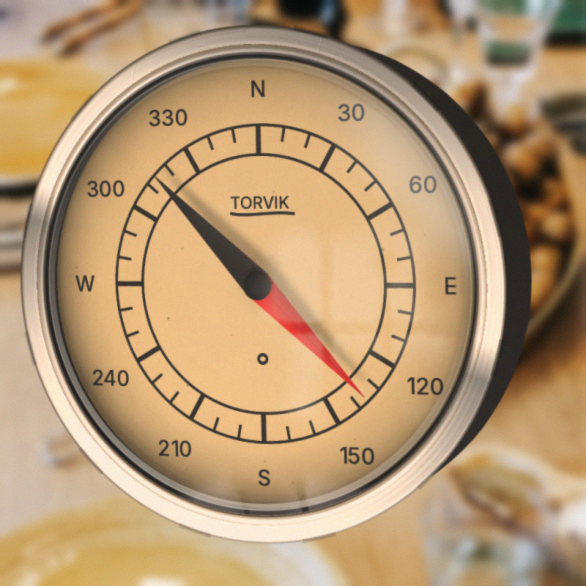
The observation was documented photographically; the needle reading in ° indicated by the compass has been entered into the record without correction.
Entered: 135 °
